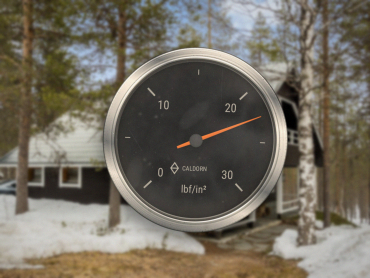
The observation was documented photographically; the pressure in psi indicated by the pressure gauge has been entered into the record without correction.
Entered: 22.5 psi
